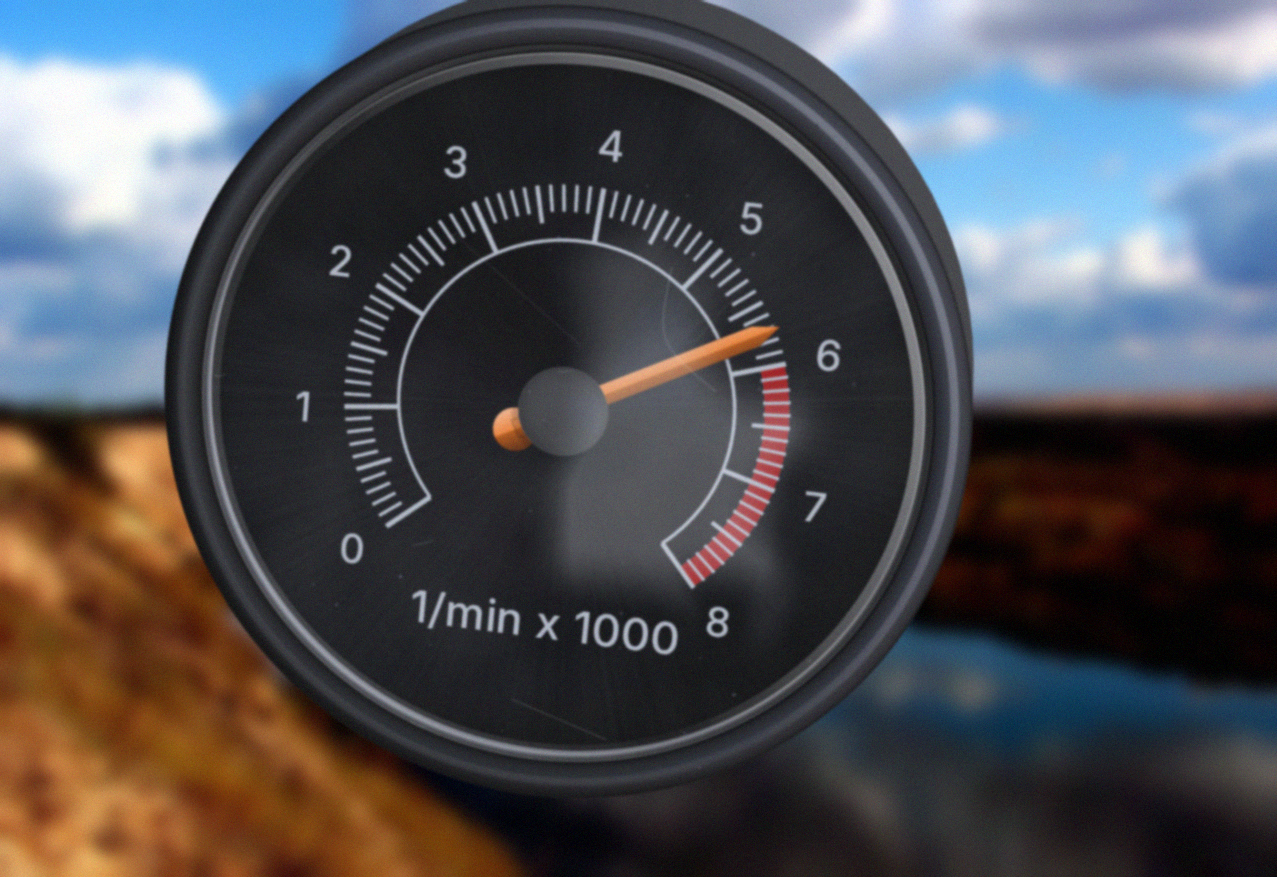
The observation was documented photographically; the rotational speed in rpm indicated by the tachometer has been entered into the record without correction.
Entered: 5700 rpm
